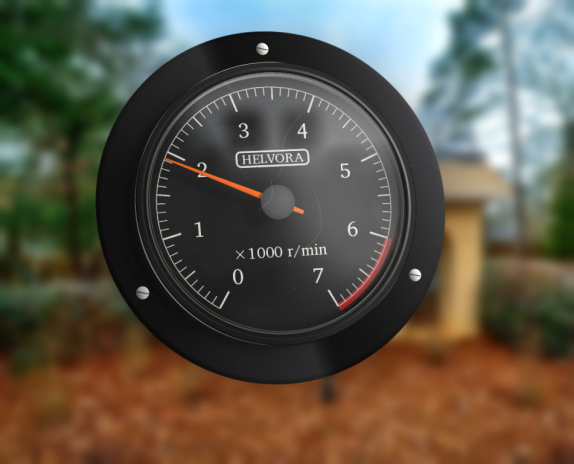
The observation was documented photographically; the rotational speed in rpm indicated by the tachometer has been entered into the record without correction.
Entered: 1900 rpm
